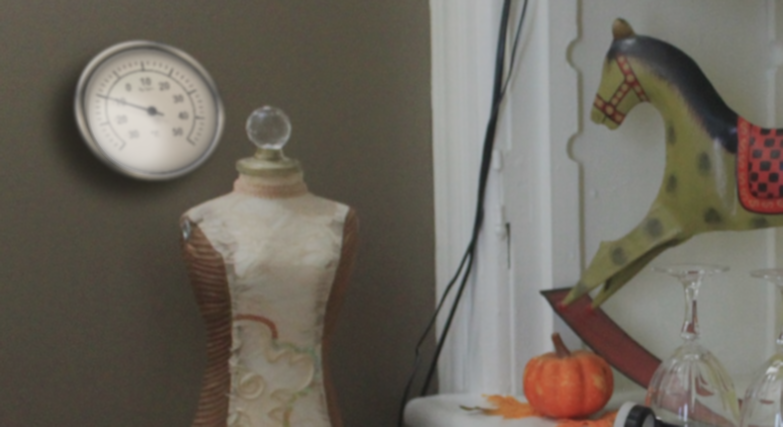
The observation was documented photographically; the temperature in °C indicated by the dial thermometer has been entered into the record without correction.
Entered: -10 °C
